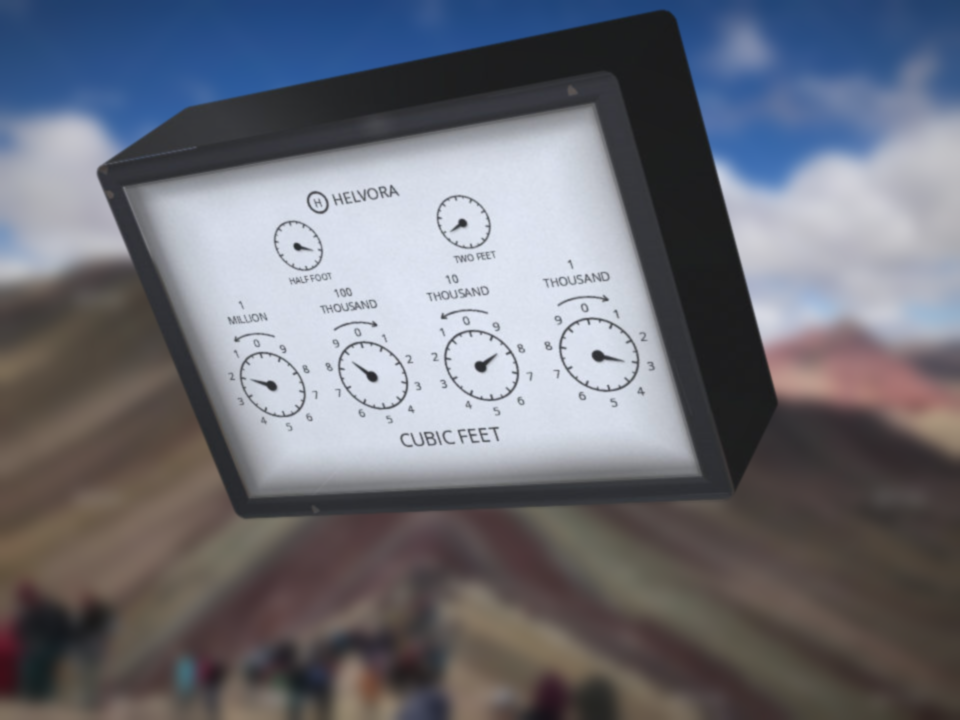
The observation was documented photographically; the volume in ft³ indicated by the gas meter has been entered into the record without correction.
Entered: 188300 ft³
